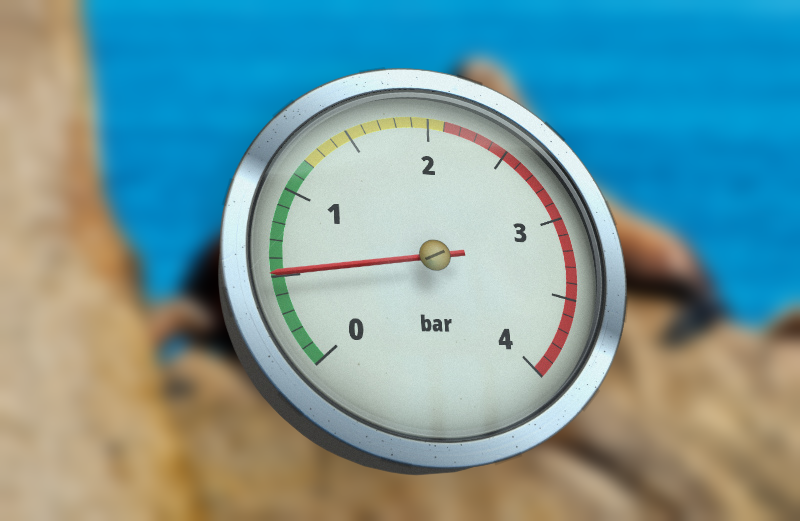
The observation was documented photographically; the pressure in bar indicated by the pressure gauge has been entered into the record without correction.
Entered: 0.5 bar
